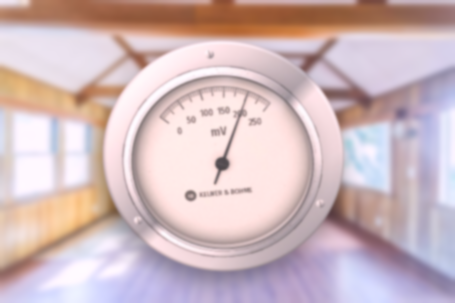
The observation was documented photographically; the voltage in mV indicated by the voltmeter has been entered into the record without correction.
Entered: 200 mV
